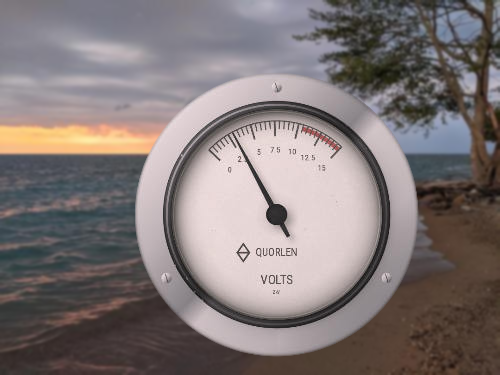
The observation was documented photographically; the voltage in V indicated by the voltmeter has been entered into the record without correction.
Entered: 3 V
